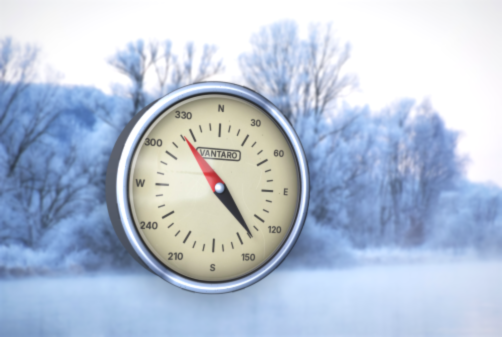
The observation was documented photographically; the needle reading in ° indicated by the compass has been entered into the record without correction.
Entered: 320 °
